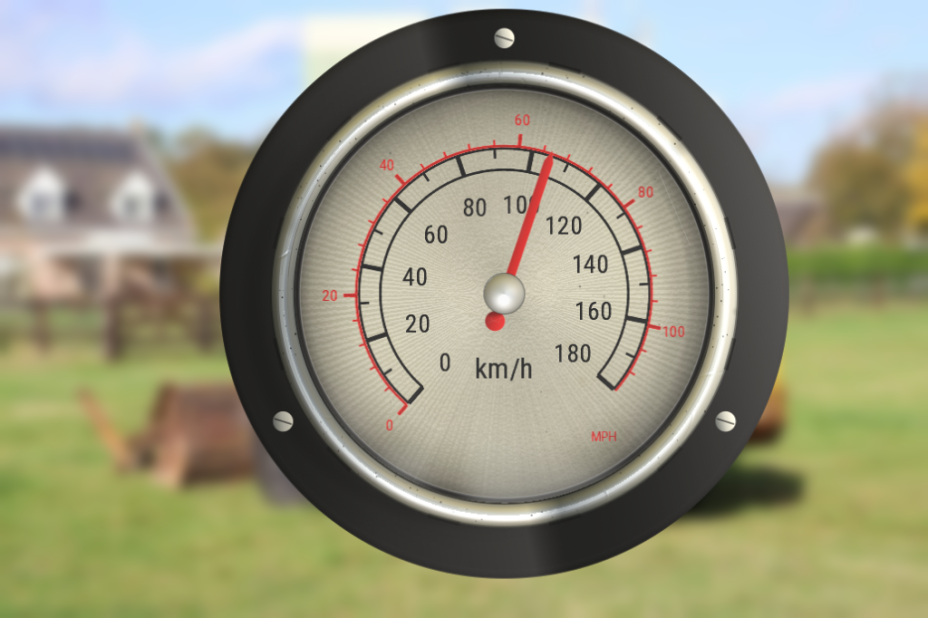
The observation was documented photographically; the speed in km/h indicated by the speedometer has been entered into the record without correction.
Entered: 105 km/h
